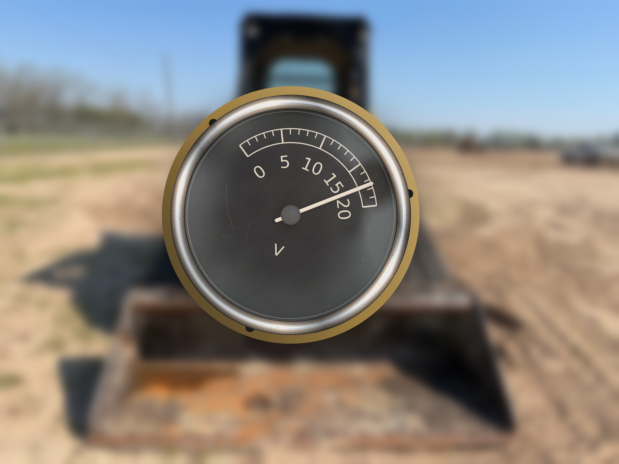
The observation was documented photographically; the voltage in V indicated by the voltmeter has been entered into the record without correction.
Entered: 17.5 V
